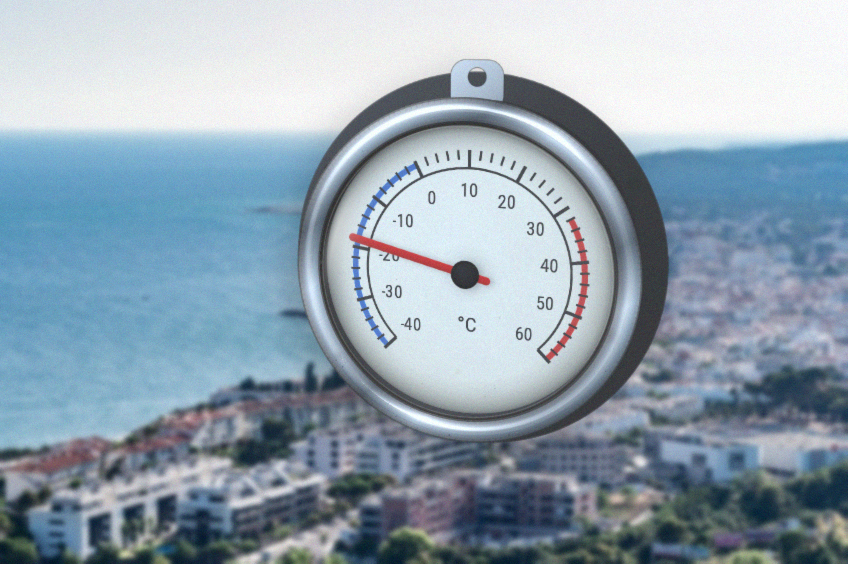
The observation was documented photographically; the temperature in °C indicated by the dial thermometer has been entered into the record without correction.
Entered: -18 °C
